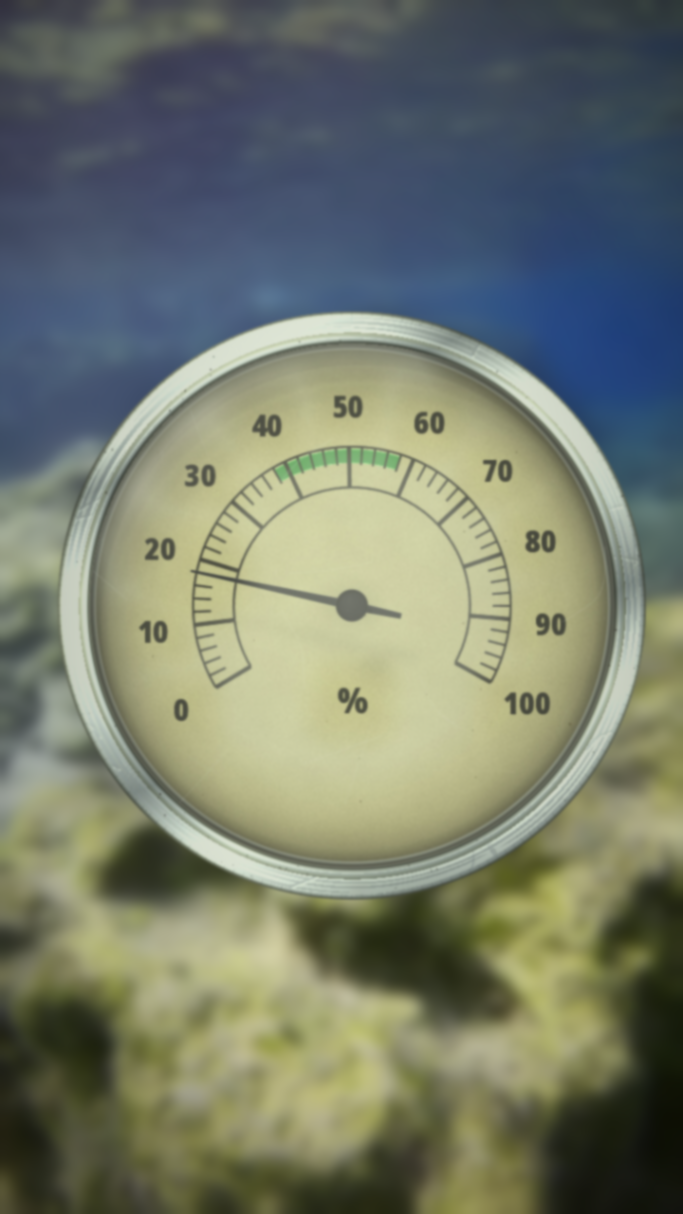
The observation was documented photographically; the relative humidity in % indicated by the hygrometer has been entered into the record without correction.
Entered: 18 %
